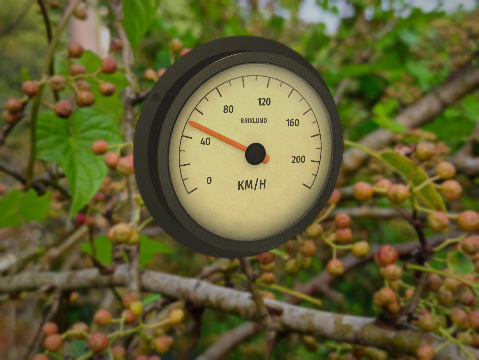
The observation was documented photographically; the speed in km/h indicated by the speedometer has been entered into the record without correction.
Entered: 50 km/h
